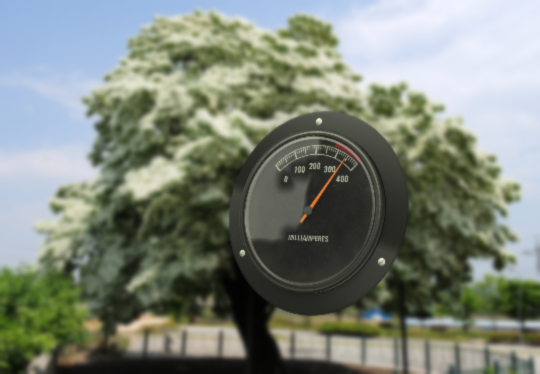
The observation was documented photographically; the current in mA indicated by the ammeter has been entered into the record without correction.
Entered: 350 mA
